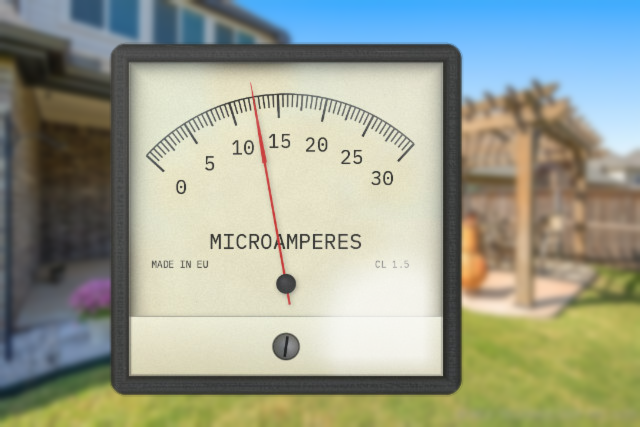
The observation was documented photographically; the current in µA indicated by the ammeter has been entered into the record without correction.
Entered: 12.5 µA
